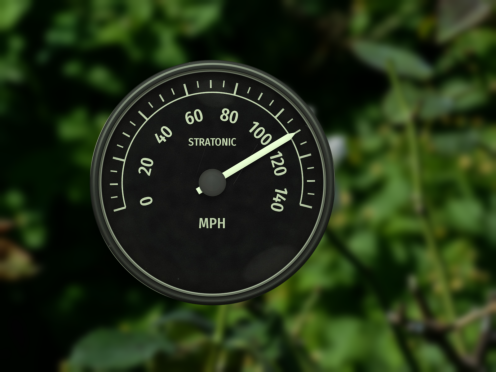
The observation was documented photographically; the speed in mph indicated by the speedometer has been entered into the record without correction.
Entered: 110 mph
